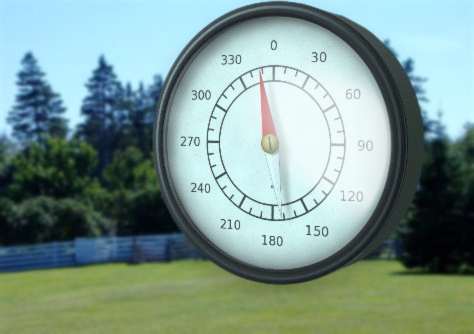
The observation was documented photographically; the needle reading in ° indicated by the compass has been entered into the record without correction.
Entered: 350 °
